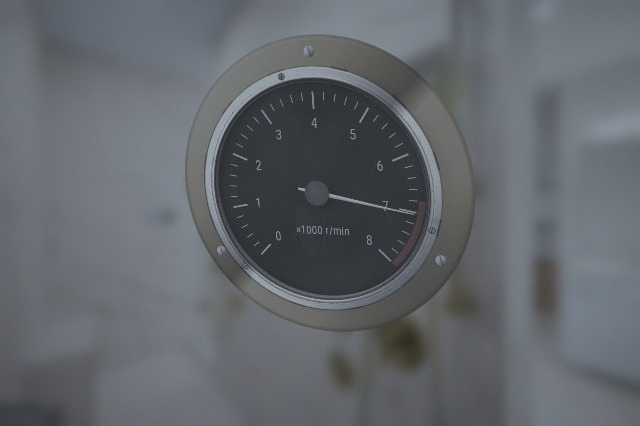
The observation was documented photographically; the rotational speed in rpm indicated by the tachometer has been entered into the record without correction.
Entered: 7000 rpm
